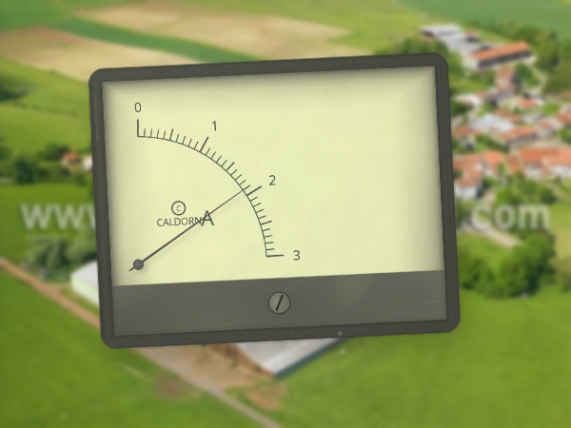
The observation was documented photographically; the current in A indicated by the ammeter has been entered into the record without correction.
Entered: 1.9 A
